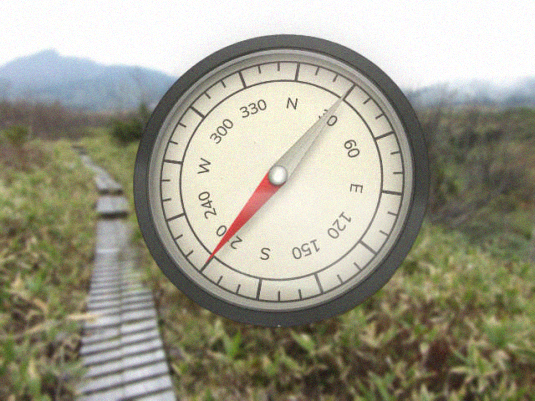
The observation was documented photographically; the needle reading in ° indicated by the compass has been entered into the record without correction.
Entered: 210 °
